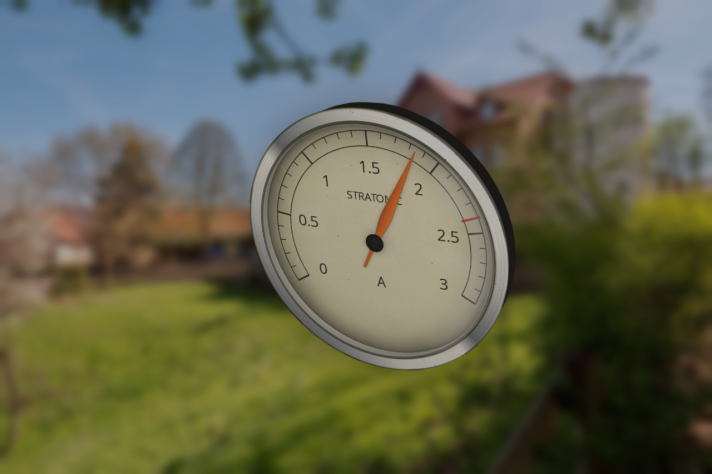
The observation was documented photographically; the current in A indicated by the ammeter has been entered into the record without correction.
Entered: 1.85 A
